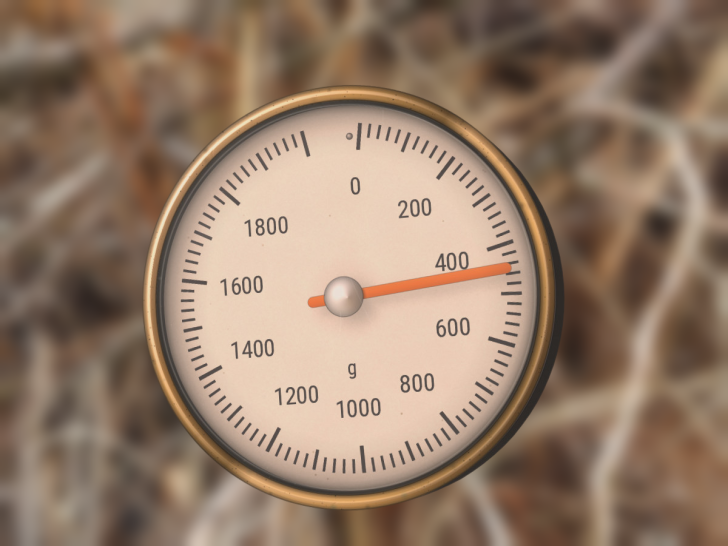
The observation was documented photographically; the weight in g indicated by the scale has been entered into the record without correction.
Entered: 450 g
